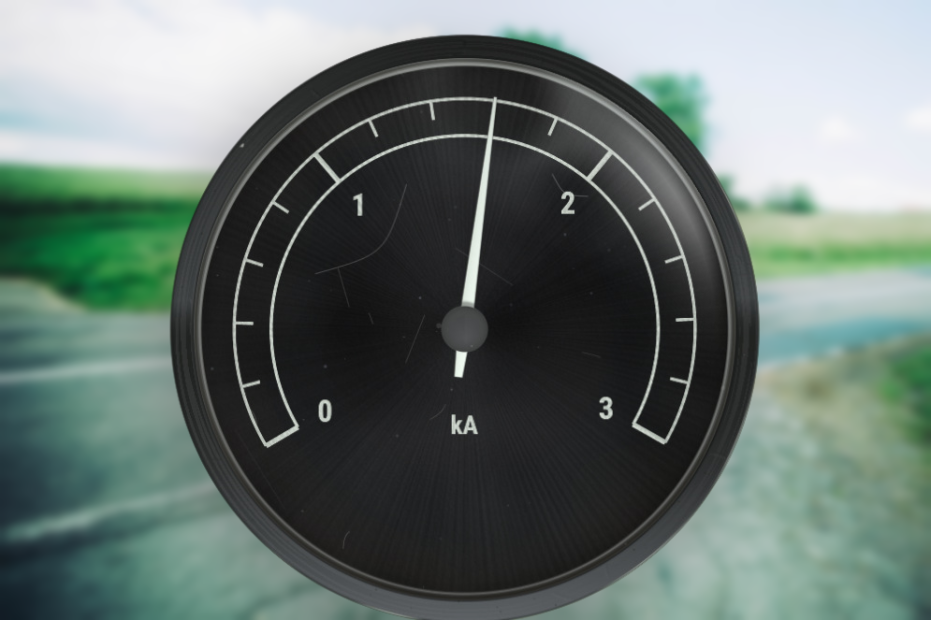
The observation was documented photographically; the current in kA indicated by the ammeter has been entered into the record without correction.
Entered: 1.6 kA
